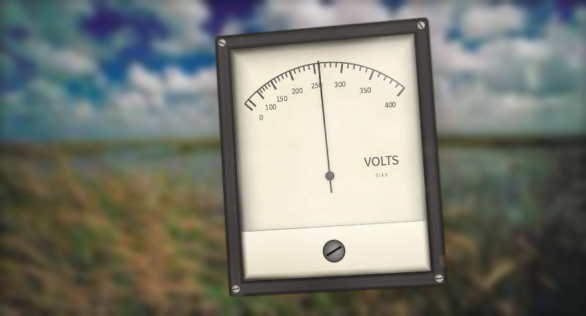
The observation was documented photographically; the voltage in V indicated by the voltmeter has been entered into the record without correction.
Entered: 260 V
